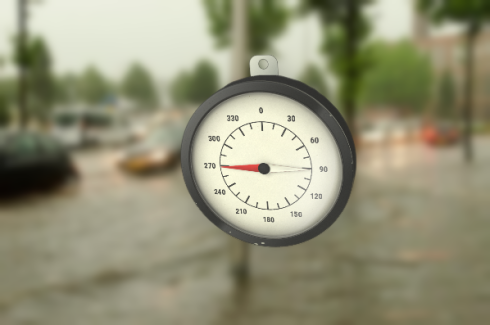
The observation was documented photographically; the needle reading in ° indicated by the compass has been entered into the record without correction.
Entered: 270 °
